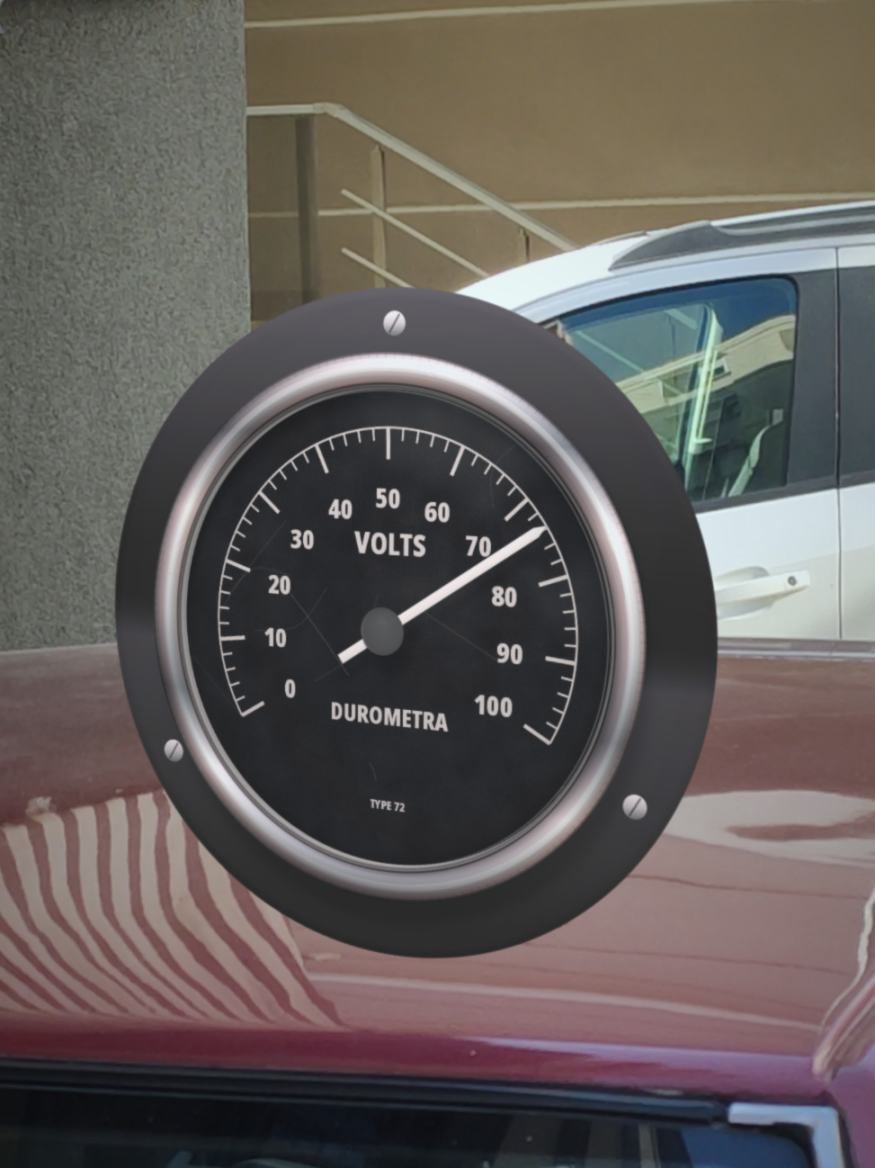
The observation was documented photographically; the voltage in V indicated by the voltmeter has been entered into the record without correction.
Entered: 74 V
